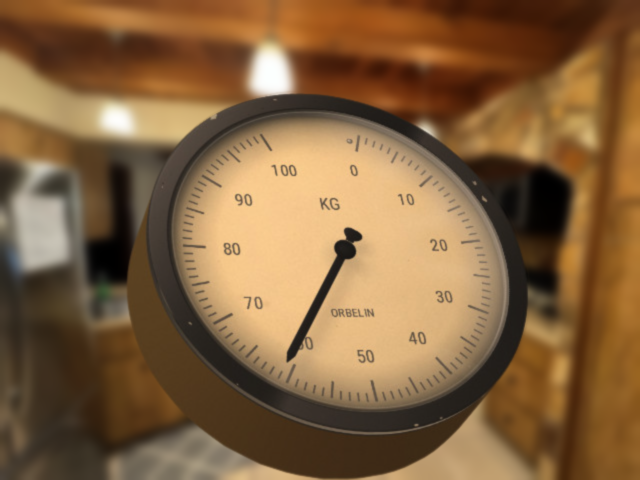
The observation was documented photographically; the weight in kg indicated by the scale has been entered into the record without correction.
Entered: 61 kg
